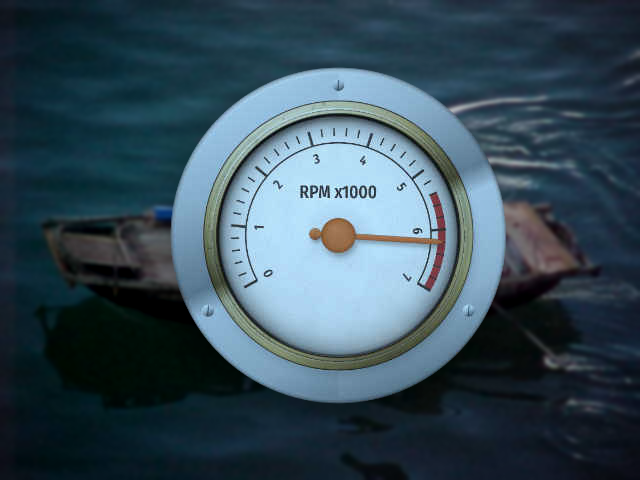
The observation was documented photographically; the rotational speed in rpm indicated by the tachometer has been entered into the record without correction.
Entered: 6200 rpm
